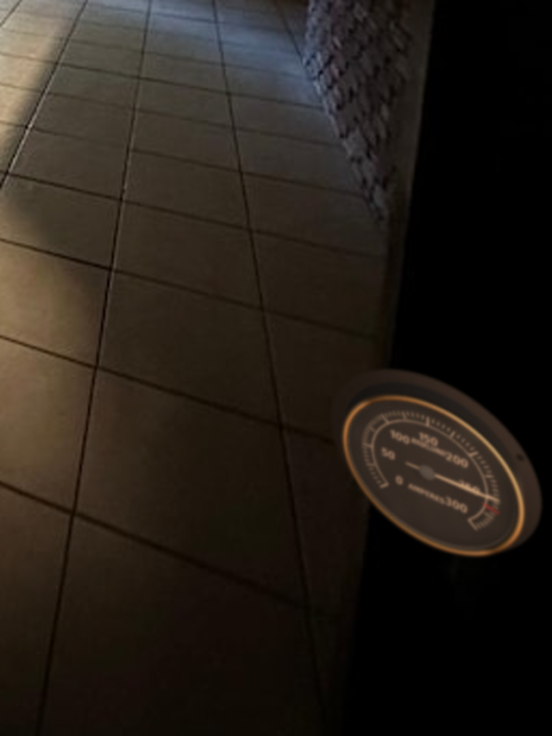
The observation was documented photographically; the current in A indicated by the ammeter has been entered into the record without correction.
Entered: 250 A
